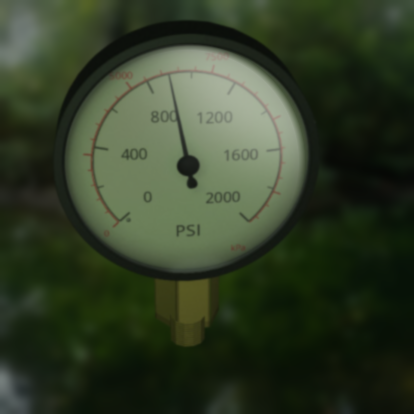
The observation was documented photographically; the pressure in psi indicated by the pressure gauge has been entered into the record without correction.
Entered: 900 psi
